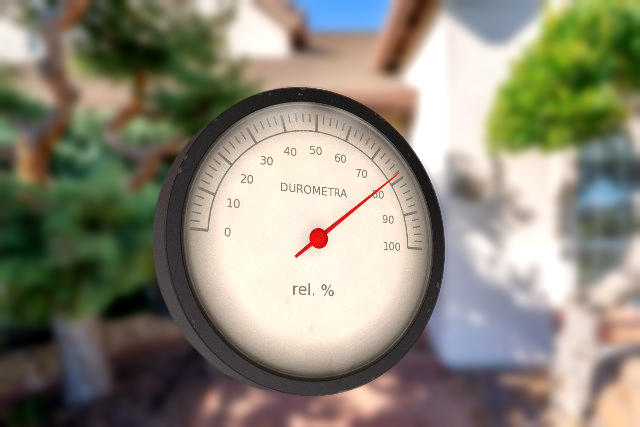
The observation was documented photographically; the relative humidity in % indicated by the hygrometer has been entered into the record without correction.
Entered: 78 %
